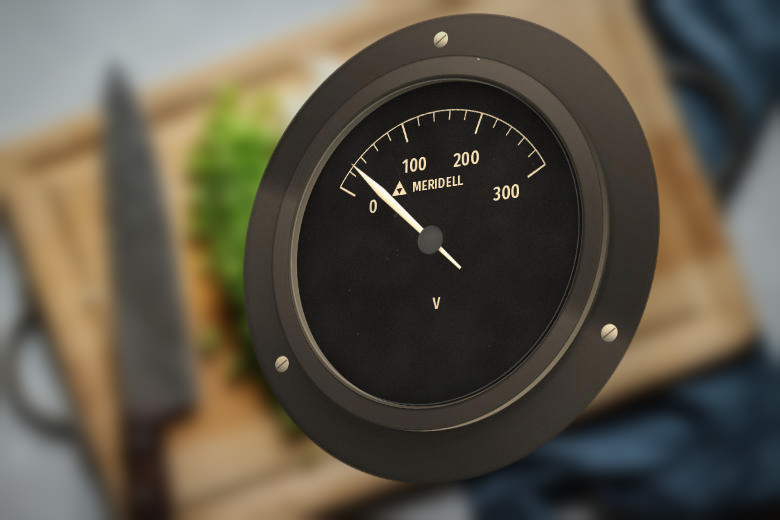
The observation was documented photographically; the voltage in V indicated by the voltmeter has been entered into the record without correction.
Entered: 30 V
